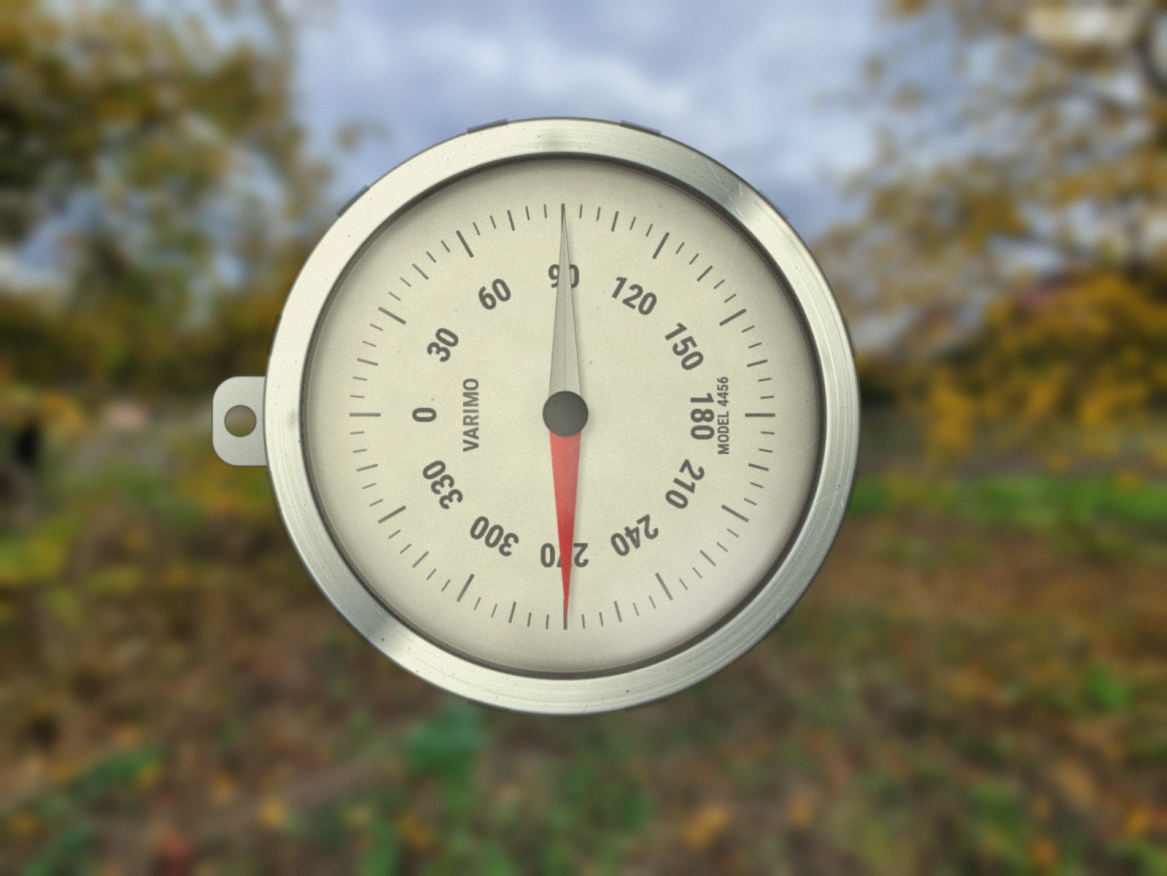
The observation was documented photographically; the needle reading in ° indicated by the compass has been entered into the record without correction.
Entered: 270 °
